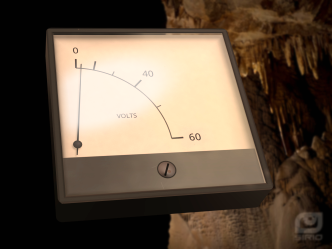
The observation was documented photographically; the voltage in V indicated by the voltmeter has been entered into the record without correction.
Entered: 10 V
